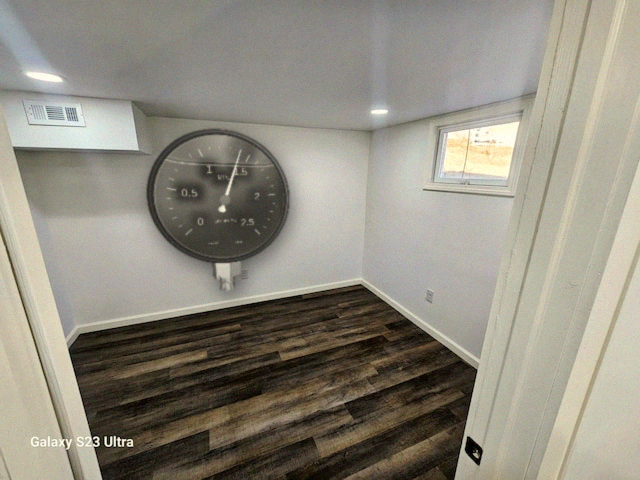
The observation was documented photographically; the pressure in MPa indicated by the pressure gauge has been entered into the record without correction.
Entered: 1.4 MPa
